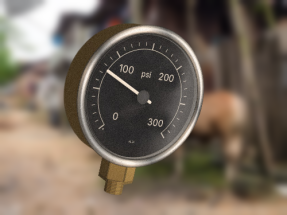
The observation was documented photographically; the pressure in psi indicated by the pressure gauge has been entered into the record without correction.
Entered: 75 psi
